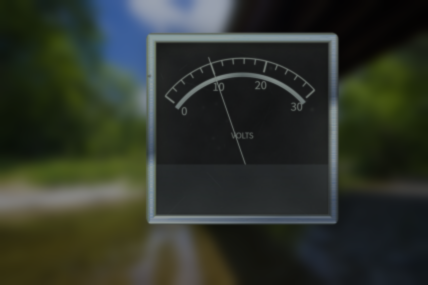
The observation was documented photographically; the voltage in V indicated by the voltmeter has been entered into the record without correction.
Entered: 10 V
